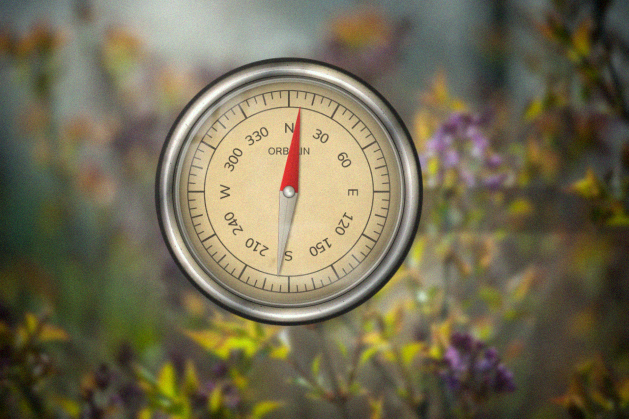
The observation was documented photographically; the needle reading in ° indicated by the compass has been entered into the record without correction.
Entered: 7.5 °
